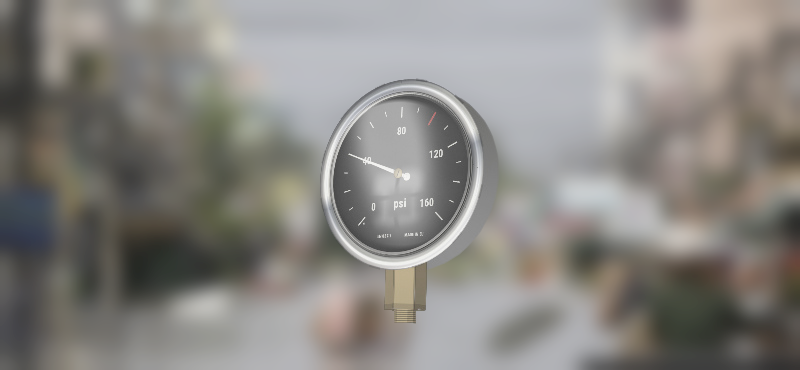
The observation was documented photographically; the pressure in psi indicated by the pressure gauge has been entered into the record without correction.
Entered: 40 psi
